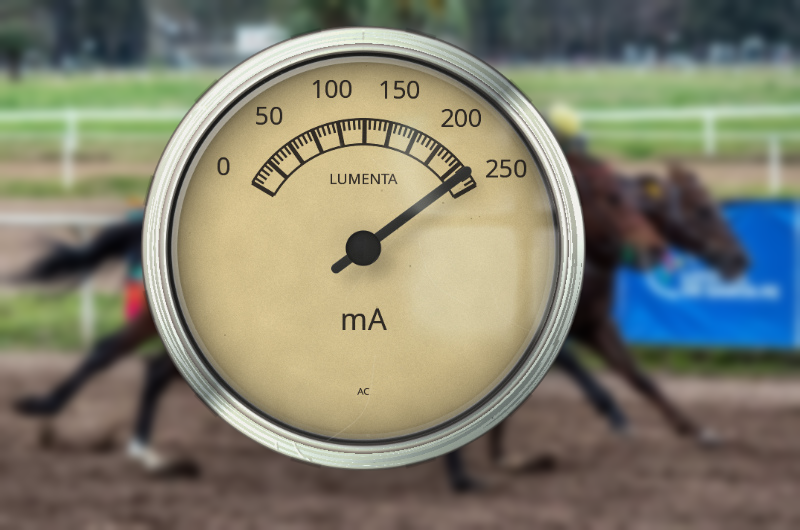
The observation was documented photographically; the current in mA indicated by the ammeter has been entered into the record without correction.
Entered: 235 mA
